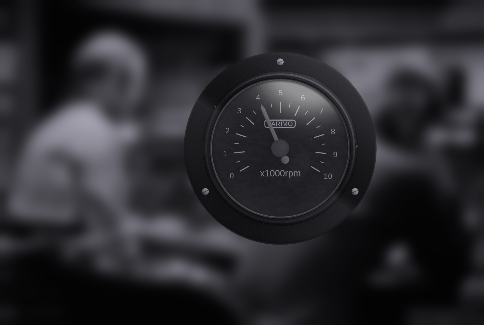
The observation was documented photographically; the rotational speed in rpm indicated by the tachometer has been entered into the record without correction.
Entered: 4000 rpm
